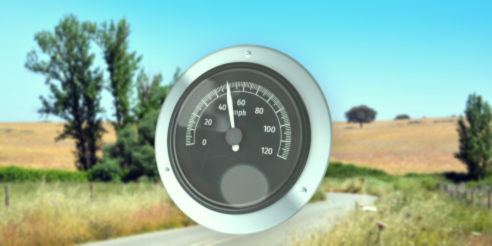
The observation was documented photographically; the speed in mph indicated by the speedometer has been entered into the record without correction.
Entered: 50 mph
